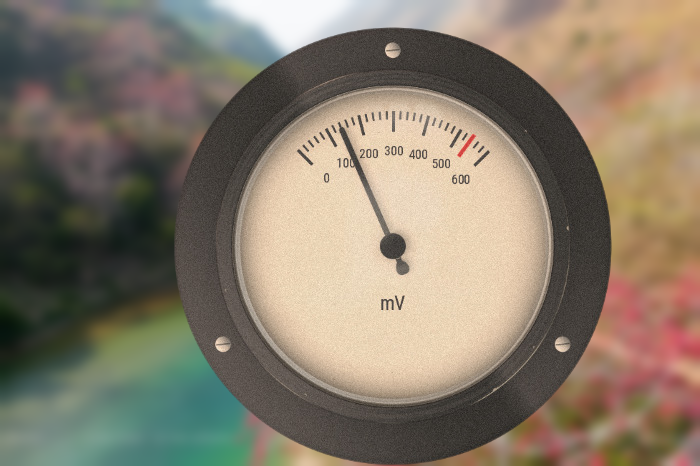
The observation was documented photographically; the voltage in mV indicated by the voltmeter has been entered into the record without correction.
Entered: 140 mV
